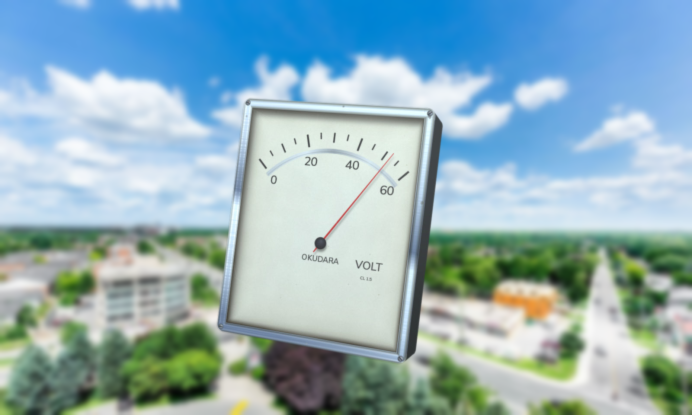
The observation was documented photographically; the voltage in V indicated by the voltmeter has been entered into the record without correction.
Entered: 52.5 V
